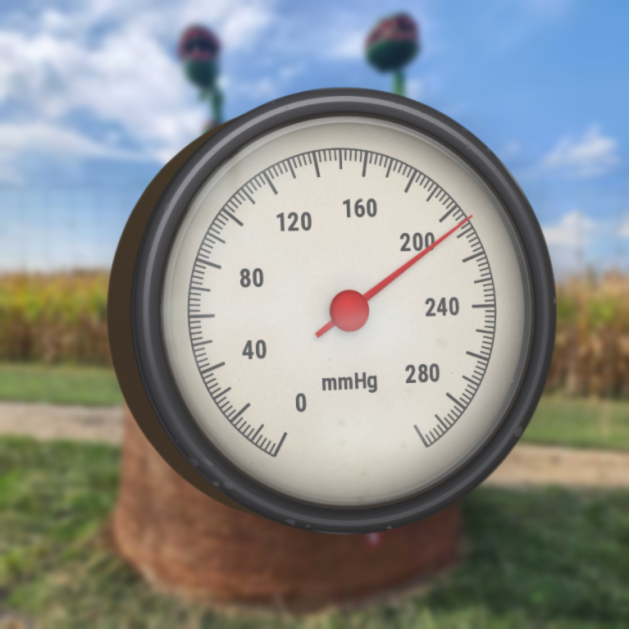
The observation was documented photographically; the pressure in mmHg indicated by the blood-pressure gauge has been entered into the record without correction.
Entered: 206 mmHg
